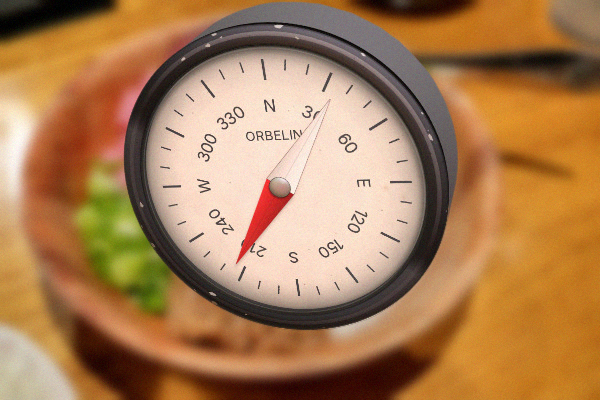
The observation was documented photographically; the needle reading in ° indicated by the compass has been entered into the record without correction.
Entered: 215 °
